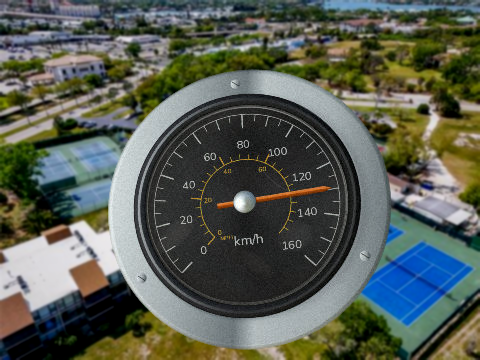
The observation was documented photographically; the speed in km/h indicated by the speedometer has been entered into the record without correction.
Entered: 130 km/h
